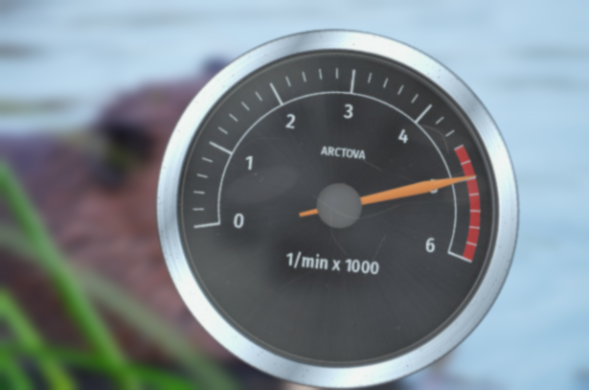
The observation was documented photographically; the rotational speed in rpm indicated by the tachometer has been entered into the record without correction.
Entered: 5000 rpm
